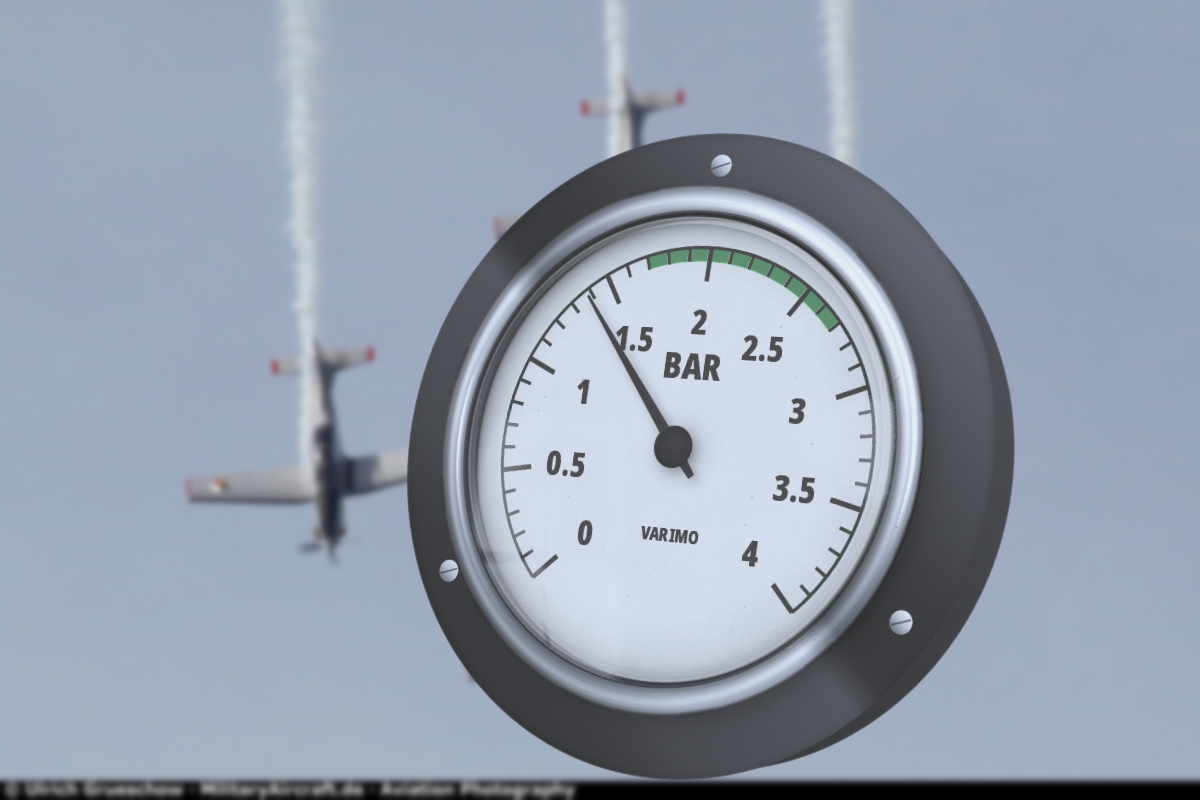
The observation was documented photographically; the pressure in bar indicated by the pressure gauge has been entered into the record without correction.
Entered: 1.4 bar
